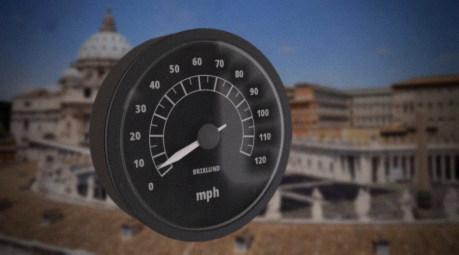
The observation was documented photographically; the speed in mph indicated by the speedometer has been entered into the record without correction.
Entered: 5 mph
